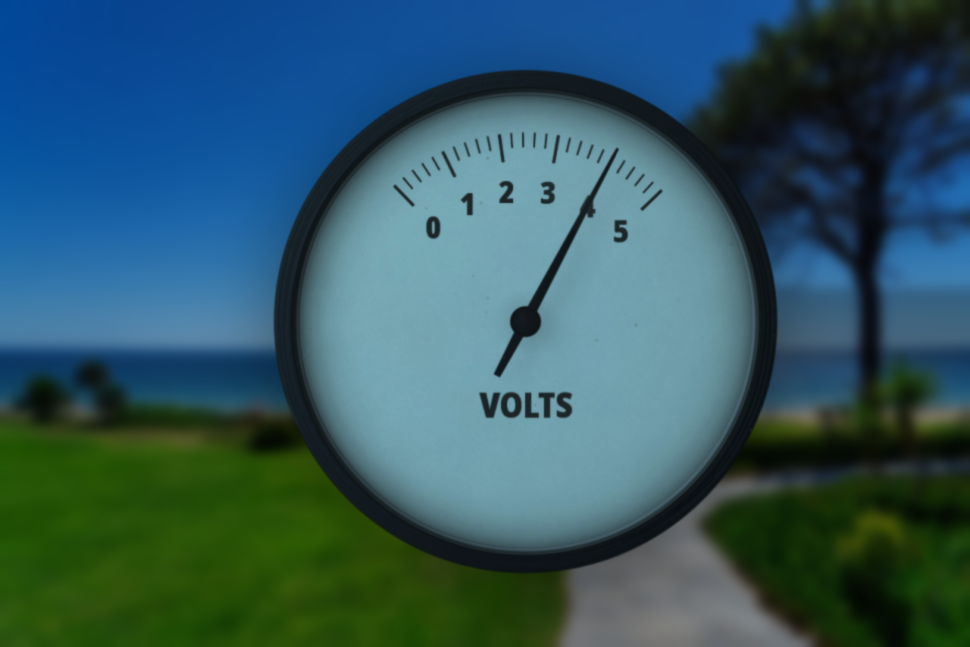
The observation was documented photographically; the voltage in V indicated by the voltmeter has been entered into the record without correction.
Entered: 4 V
